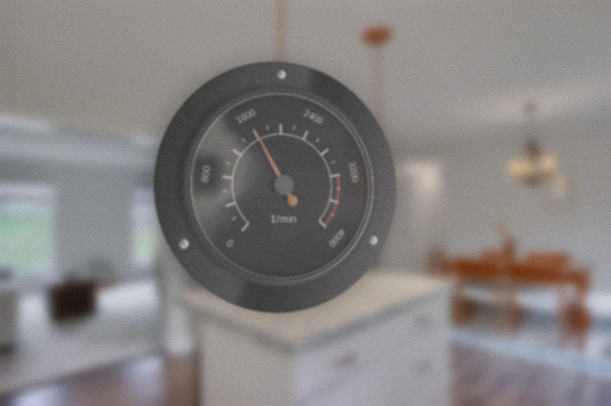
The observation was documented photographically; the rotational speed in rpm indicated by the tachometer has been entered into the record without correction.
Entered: 1600 rpm
